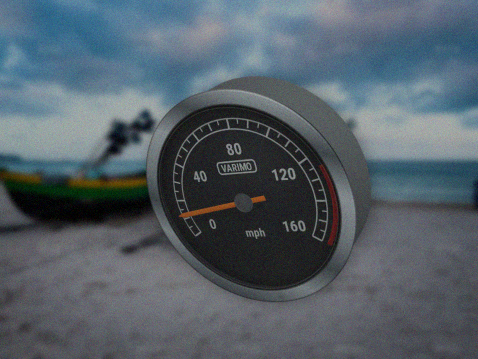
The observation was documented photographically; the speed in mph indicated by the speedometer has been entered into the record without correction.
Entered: 12.5 mph
